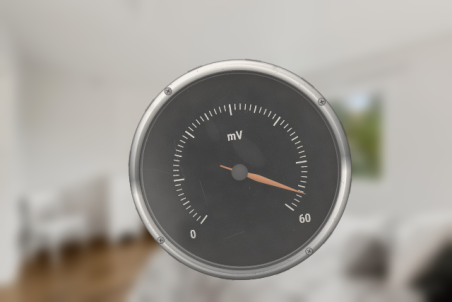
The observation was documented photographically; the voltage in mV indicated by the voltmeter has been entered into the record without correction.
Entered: 56 mV
